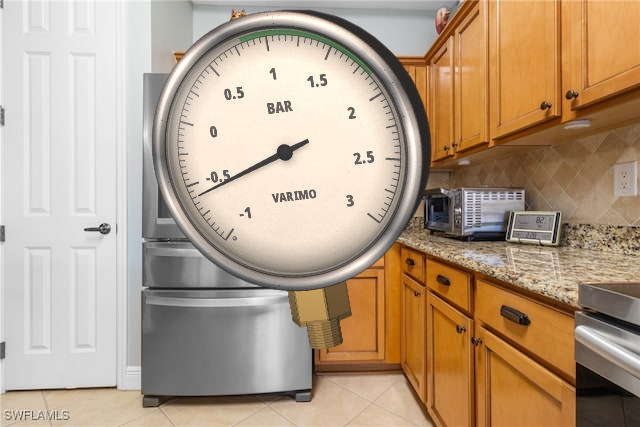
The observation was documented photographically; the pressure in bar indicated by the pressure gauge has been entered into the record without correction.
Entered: -0.6 bar
